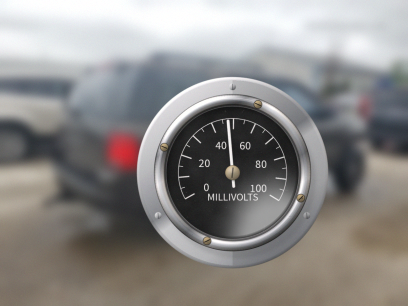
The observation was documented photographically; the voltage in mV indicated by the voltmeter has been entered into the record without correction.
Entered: 47.5 mV
